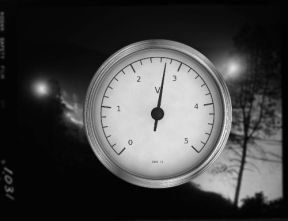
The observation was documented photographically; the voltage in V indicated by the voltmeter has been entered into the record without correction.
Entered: 2.7 V
